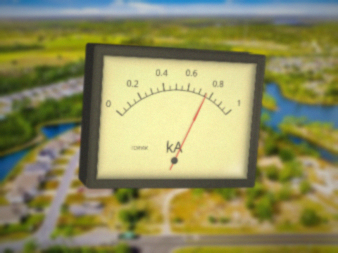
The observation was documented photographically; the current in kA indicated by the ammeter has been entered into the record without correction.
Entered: 0.75 kA
